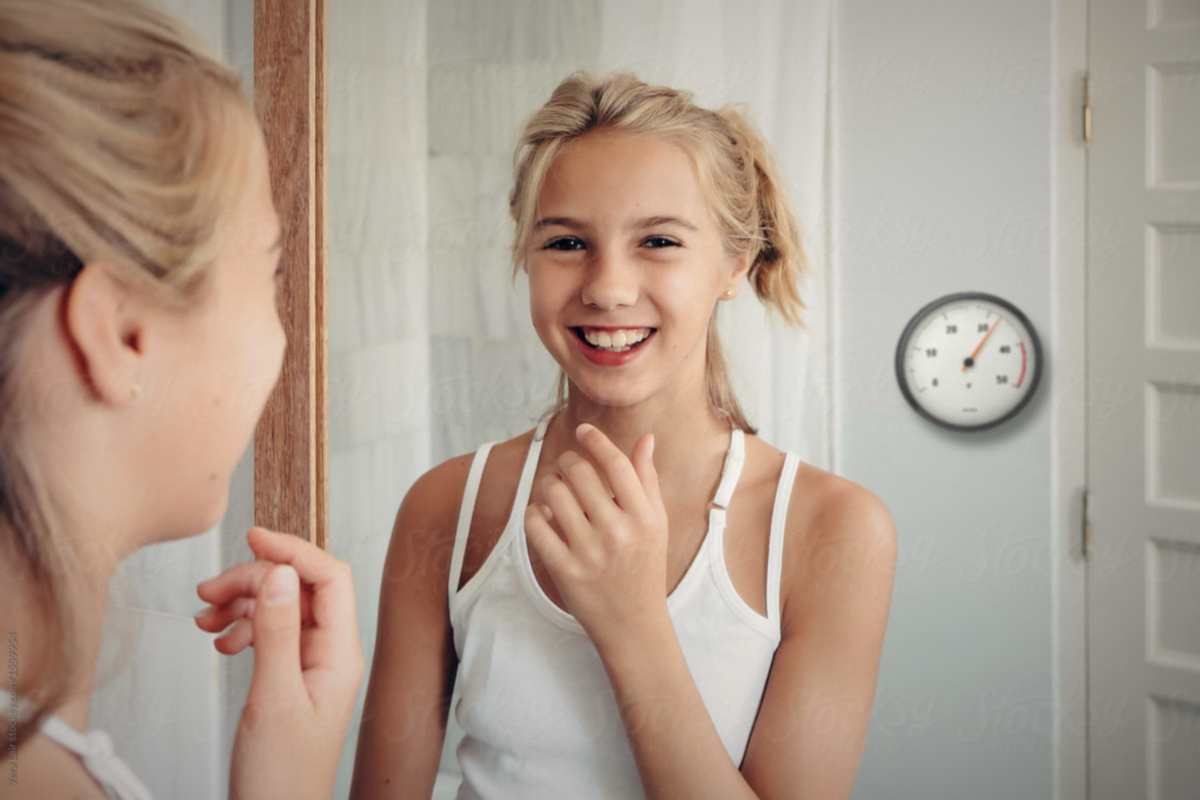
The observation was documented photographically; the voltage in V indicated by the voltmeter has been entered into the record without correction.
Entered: 32.5 V
